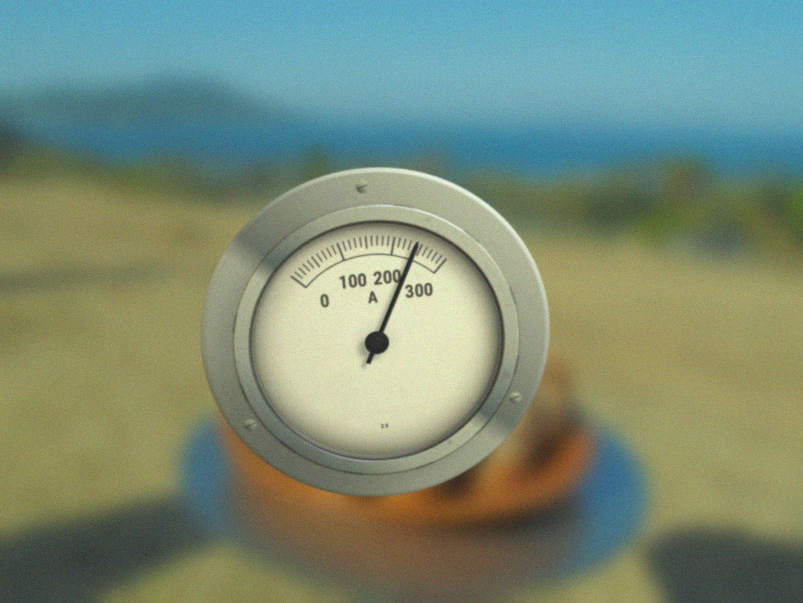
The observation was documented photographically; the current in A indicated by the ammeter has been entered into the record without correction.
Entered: 240 A
